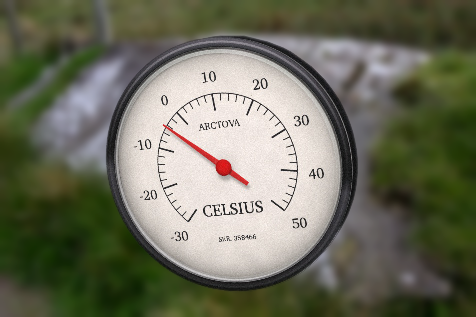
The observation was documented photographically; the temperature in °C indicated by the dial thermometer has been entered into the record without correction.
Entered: -4 °C
